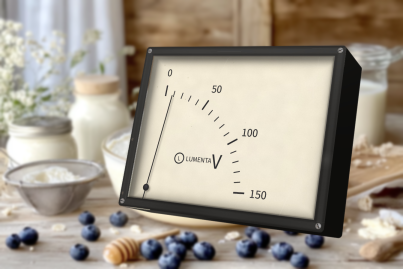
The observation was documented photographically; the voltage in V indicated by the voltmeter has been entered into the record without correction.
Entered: 10 V
